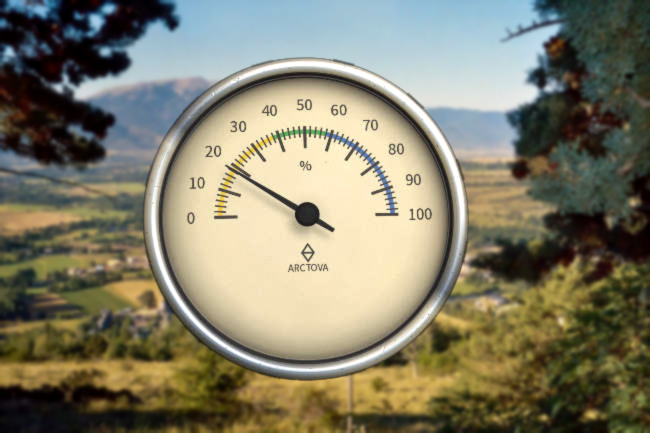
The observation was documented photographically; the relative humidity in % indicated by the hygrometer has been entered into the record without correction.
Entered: 18 %
